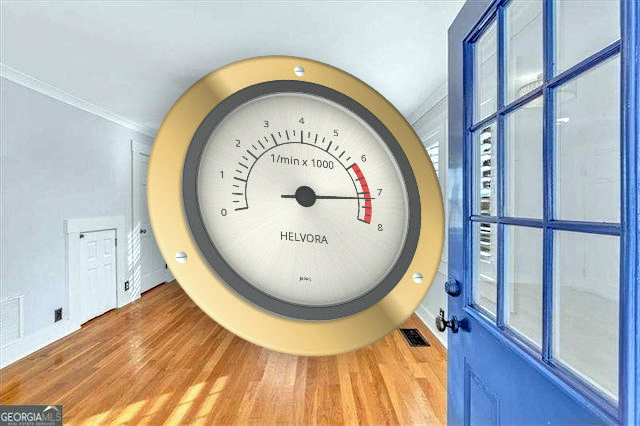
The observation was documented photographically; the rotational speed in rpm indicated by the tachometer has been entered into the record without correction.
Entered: 7250 rpm
